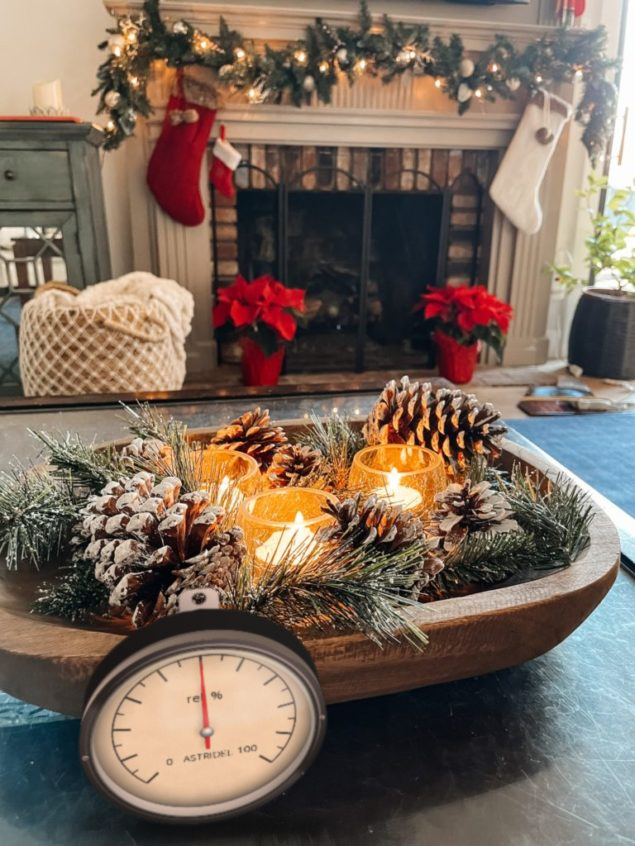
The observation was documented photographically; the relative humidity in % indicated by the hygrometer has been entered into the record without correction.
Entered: 50 %
